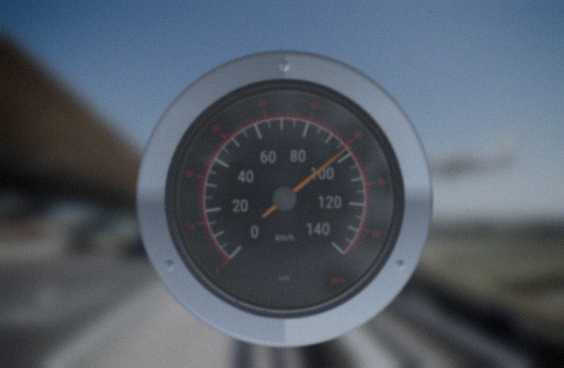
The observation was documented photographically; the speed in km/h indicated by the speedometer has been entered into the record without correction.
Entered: 97.5 km/h
